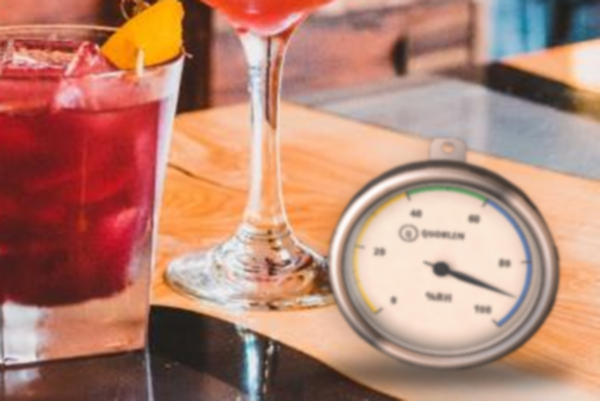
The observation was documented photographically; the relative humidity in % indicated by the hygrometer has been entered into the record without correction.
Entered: 90 %
